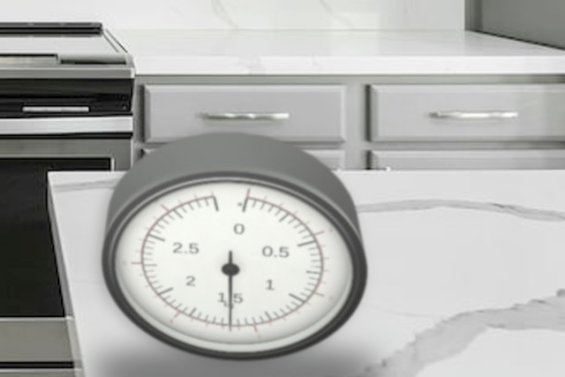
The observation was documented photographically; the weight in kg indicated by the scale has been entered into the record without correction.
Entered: 1.5 kg
